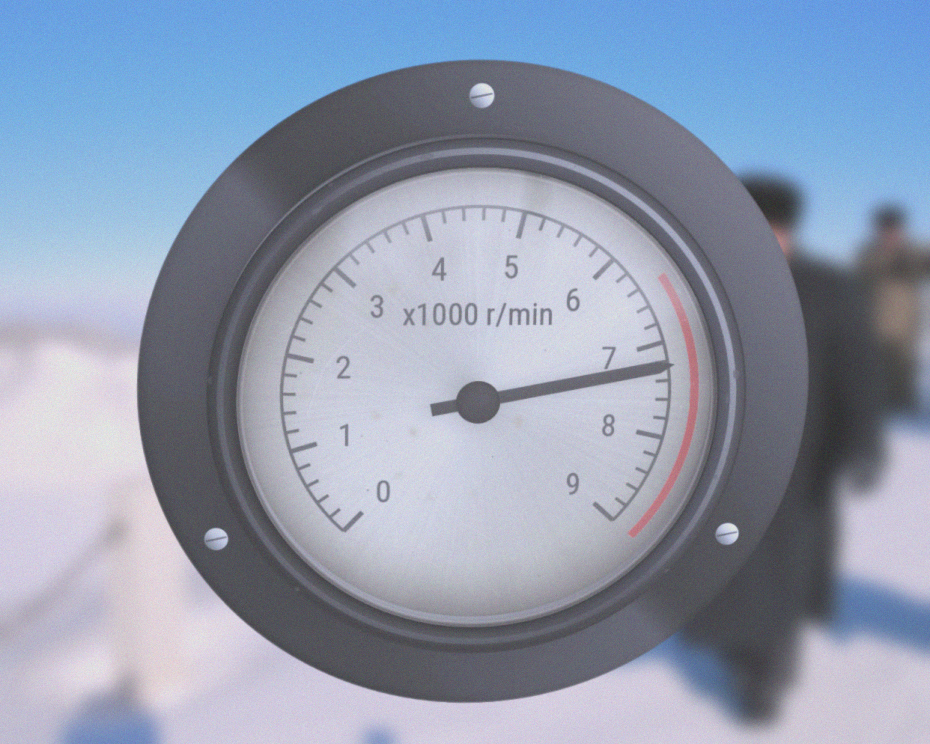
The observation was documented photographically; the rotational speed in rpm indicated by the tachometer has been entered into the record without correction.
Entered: 7200 rpm
